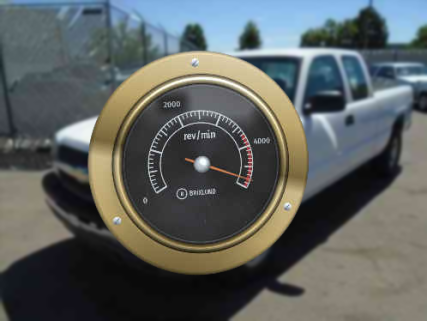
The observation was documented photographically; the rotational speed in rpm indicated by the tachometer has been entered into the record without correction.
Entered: 4800 rpm
